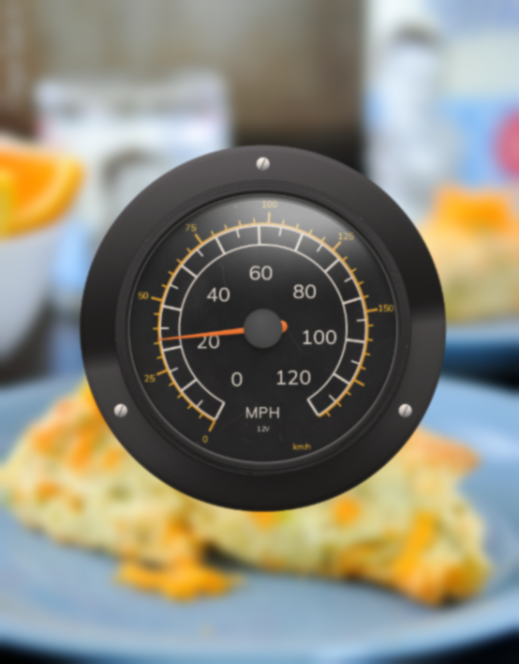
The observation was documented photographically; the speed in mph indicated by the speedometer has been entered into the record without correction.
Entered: 22.5 mph
